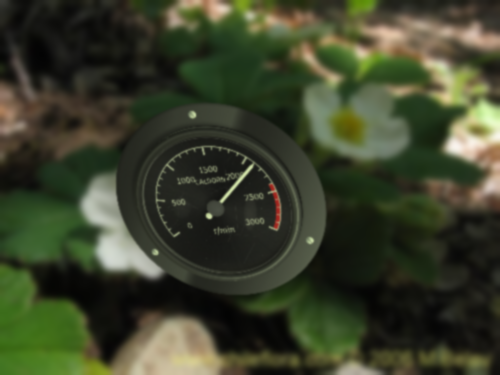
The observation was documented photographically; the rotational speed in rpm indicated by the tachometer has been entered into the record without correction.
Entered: 2100 rpm
